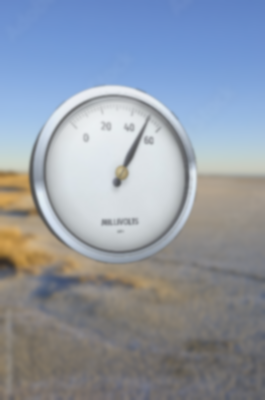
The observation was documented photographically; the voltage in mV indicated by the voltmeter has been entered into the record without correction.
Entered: 50 mV
